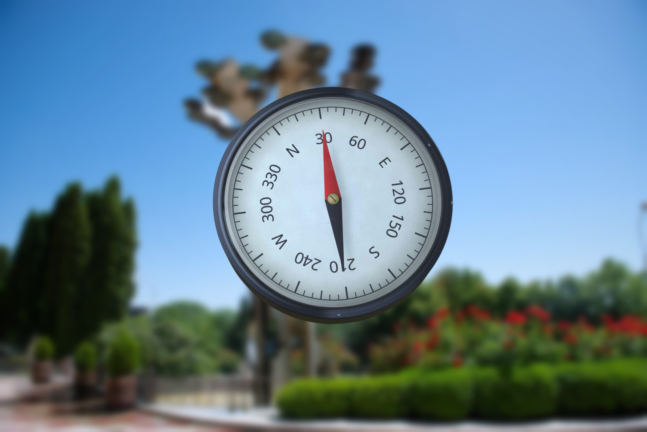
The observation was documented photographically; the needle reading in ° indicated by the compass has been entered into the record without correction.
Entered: 30 °
